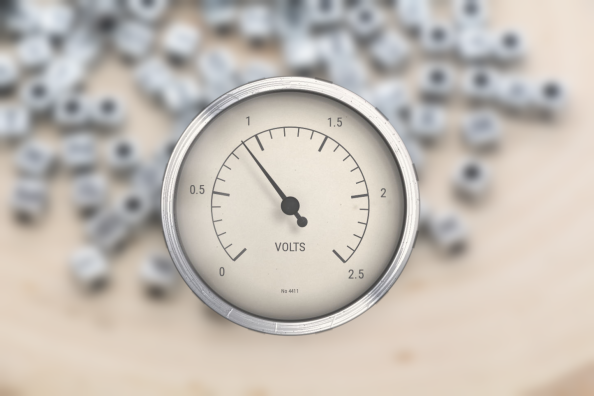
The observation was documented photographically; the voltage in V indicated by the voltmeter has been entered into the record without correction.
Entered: 0.9 V
